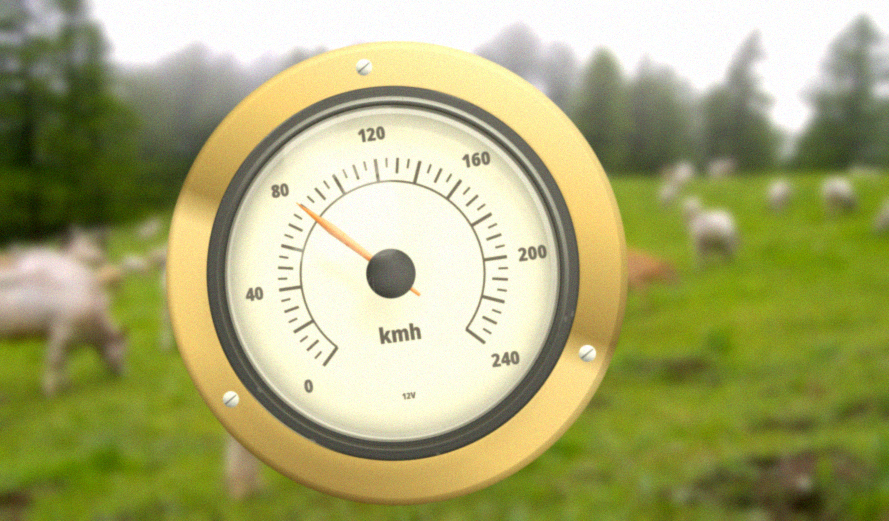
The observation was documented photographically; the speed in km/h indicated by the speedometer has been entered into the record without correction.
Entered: 80 km/h
